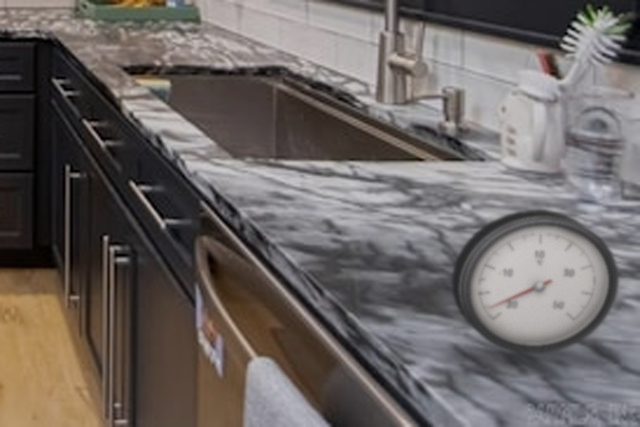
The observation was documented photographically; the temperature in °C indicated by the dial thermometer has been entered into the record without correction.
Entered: -25 °C
